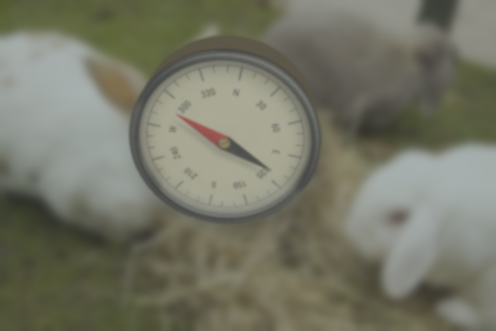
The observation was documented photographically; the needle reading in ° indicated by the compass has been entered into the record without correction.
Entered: 290 °
